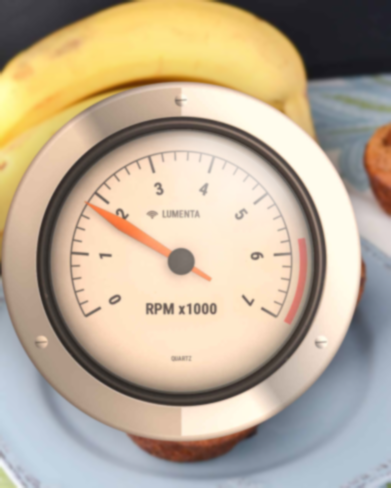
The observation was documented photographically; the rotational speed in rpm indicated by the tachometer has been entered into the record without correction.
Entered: 1800 rpm
